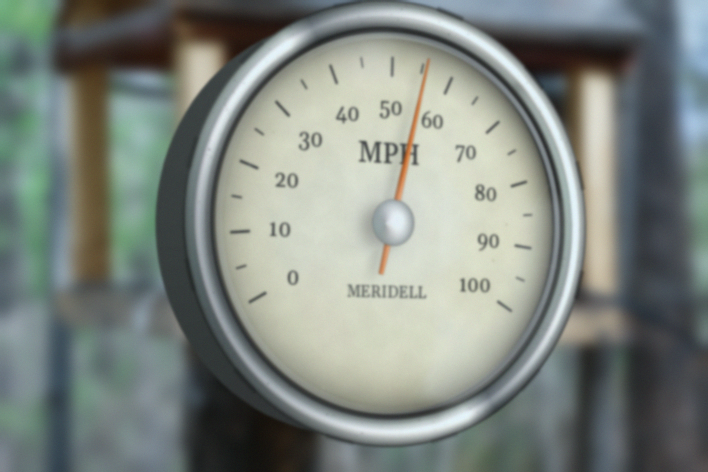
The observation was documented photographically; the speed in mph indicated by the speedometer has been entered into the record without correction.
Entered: 55 mph
